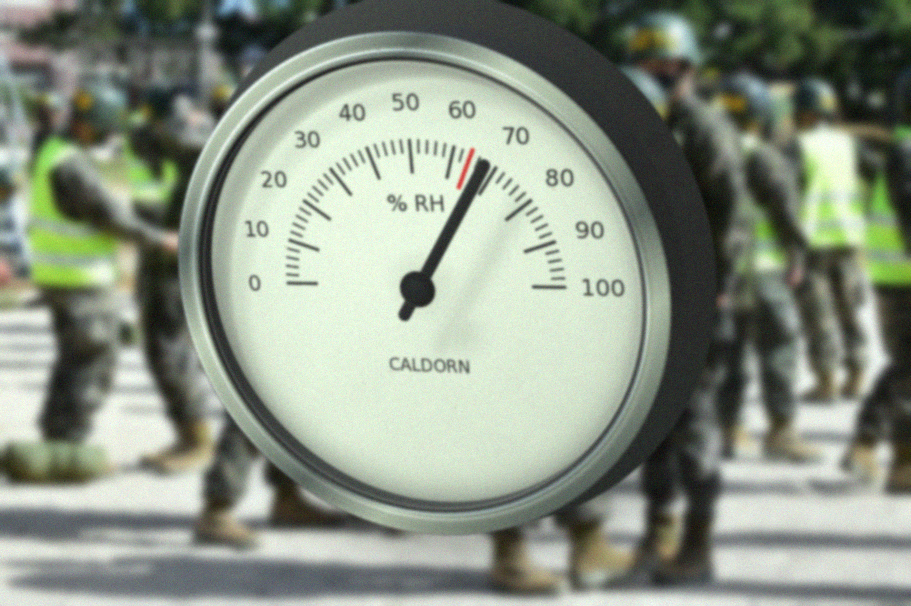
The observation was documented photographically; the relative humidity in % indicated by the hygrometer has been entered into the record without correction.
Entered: 68 %
